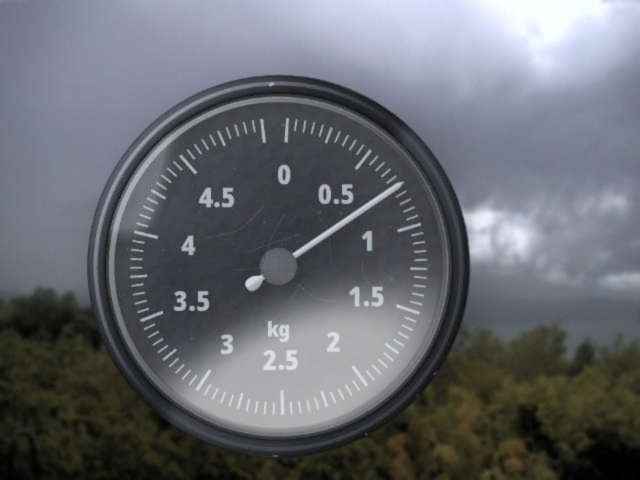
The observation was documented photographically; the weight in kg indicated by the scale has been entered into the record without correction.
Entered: 0.75 kg
